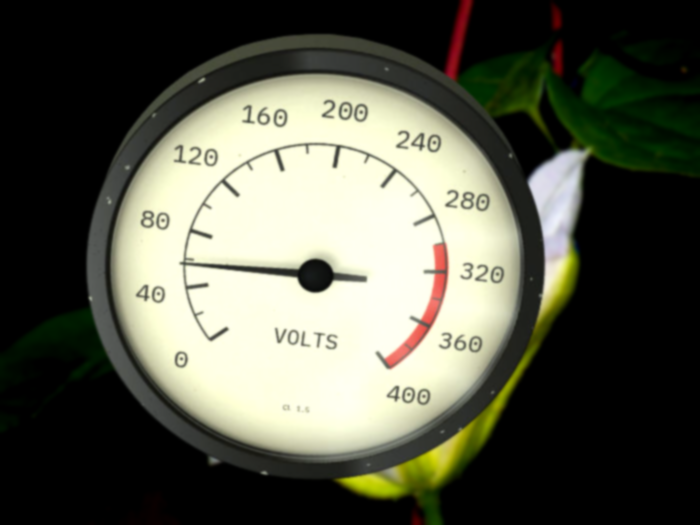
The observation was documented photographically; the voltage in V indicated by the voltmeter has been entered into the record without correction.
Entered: 60 V
